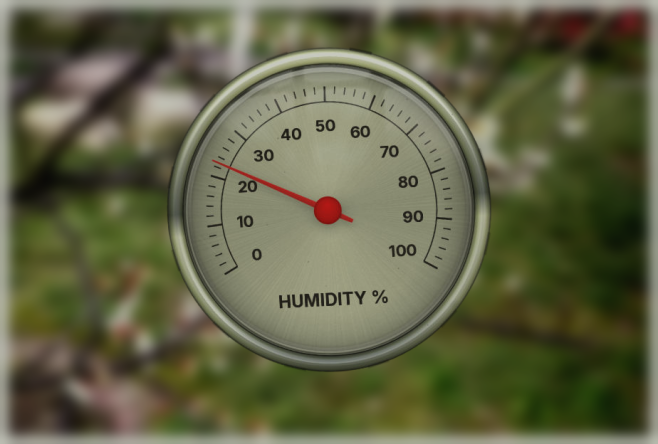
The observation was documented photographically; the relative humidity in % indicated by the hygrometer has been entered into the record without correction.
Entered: 23 %
